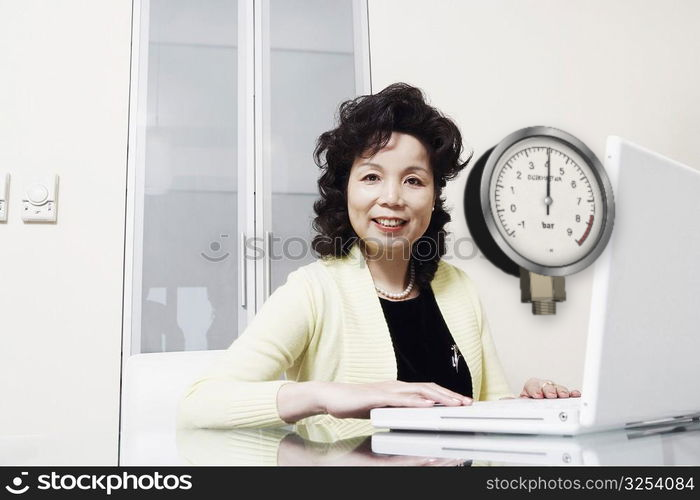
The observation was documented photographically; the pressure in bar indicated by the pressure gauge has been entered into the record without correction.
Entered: 4 bar
